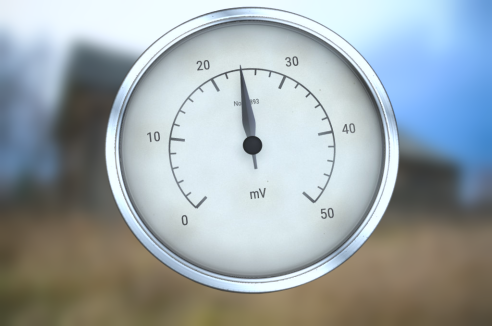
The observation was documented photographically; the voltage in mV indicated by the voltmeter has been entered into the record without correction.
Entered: 24 mV
